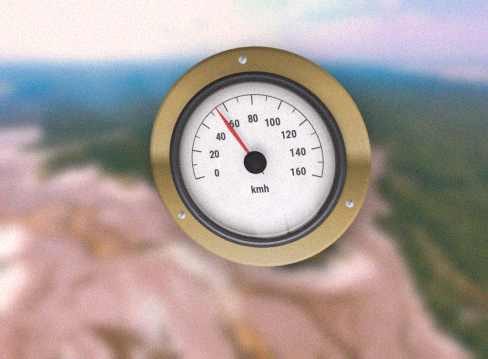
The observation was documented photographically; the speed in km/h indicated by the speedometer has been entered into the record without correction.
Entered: 55 km/h
